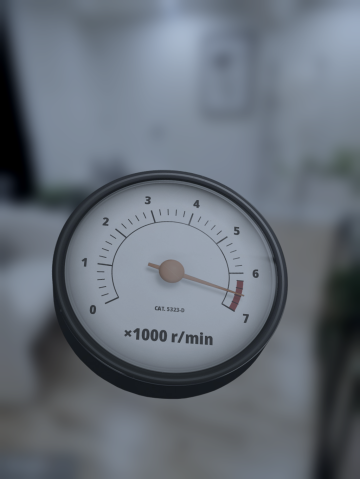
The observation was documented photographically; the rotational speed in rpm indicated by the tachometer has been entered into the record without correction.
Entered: 6600 rpm
